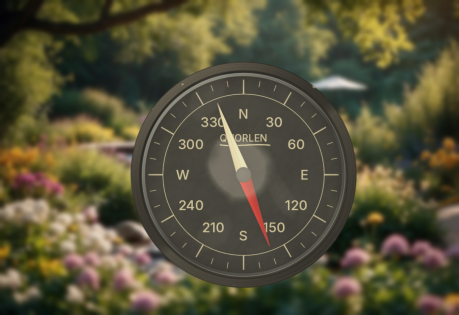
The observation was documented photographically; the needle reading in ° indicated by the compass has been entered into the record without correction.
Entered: 160 °
